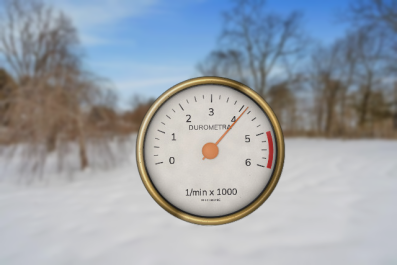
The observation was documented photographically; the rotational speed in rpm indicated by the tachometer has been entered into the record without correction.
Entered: 4125 rpm
